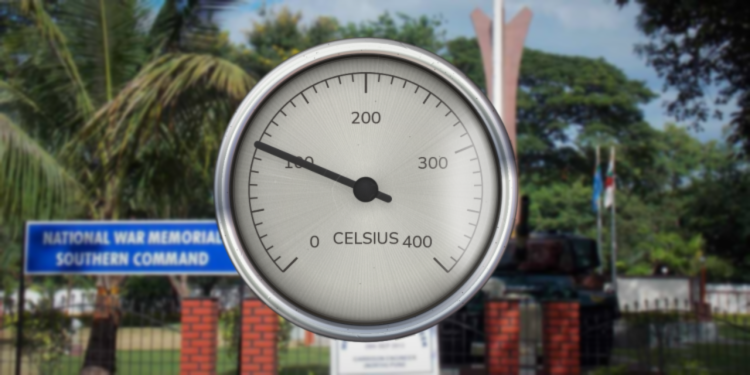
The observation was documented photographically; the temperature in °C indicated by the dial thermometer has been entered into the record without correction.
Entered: 100 °C
